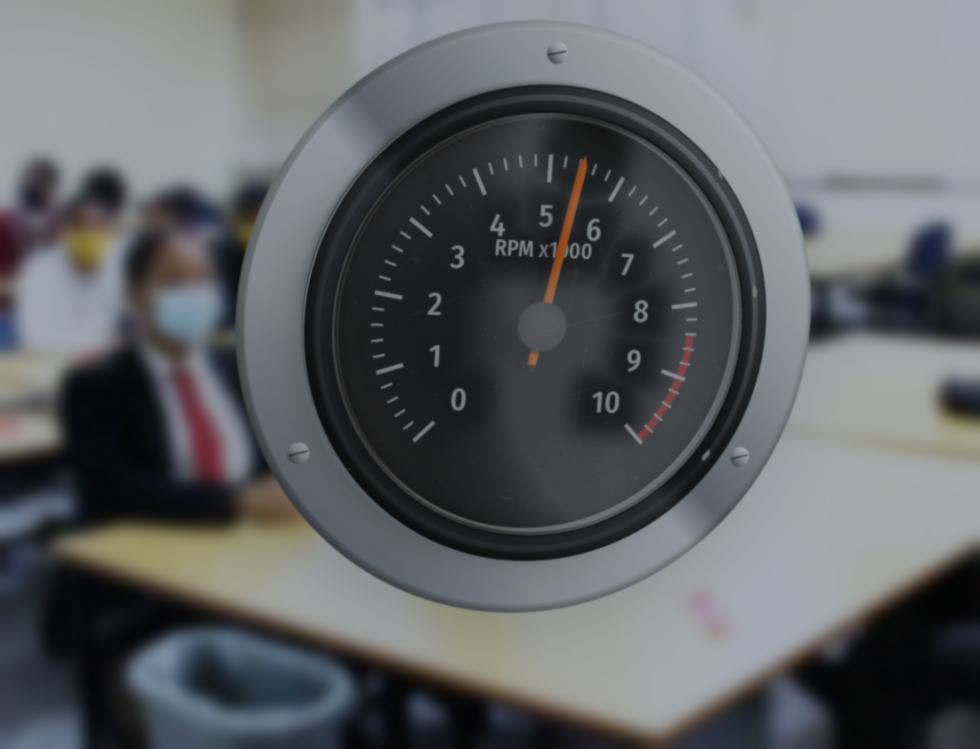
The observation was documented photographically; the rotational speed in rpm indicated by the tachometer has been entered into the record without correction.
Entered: 5400 rpm
